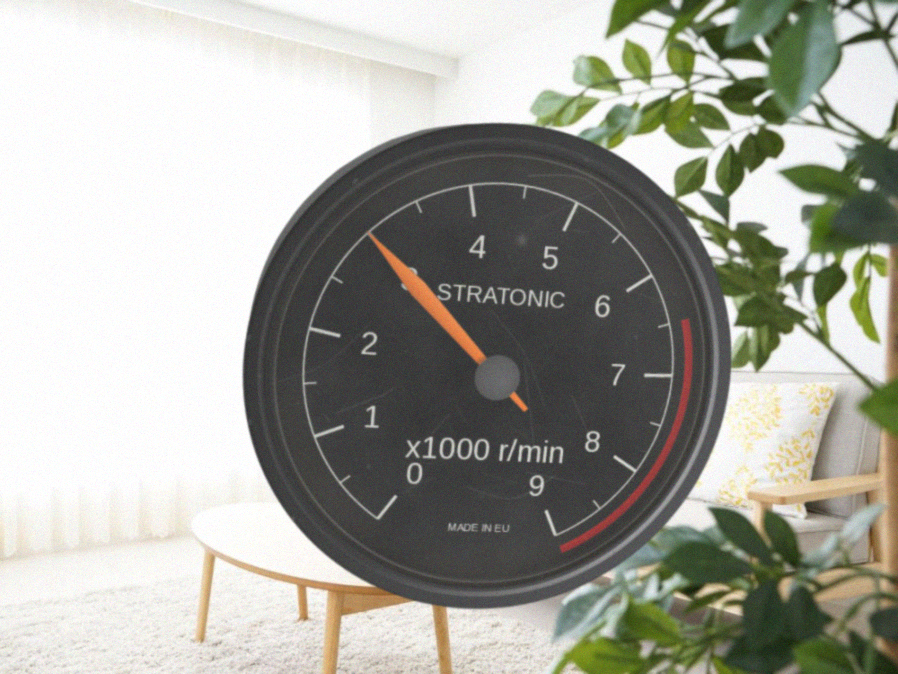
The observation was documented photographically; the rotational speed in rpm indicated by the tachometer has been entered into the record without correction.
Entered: 3000 rpm
